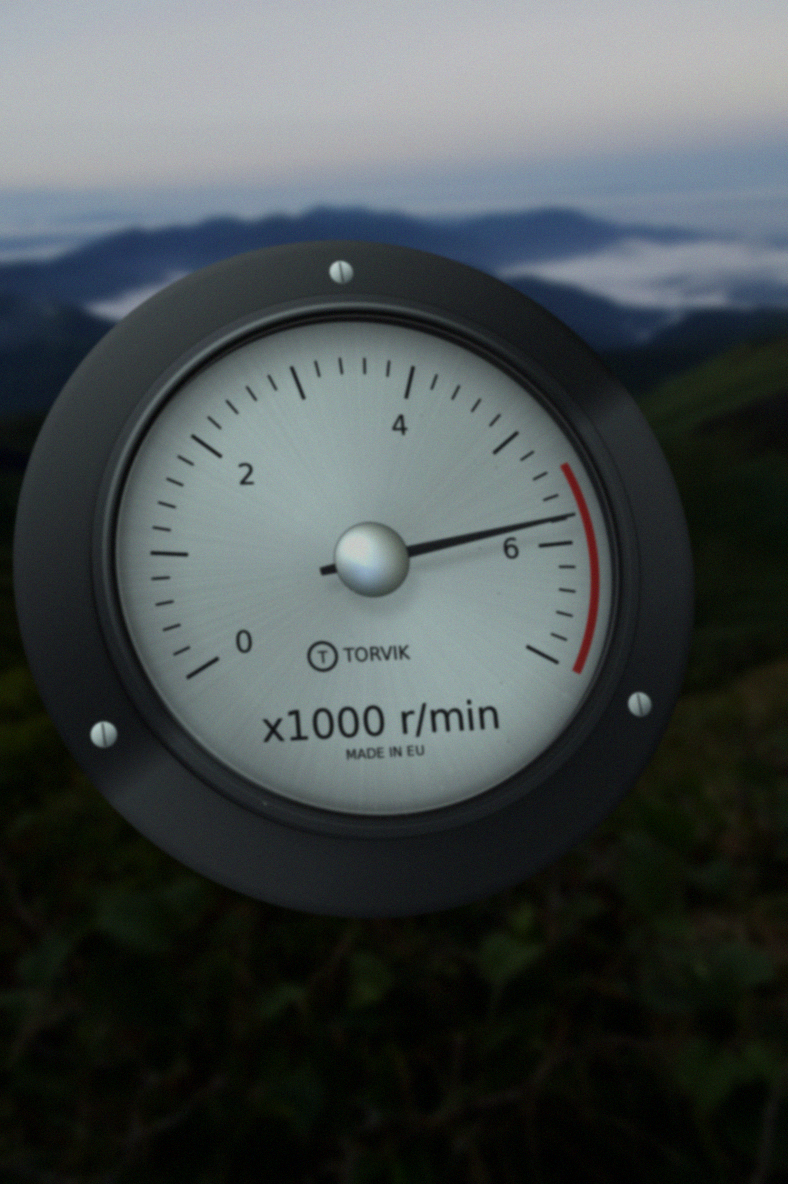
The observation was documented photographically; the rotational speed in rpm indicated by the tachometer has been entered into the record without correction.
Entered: 5800 rpm
